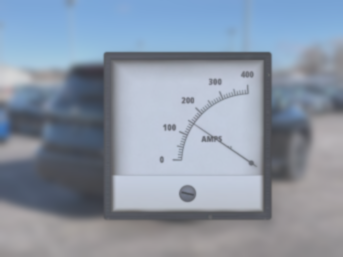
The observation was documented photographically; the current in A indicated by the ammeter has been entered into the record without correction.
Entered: 150 A
